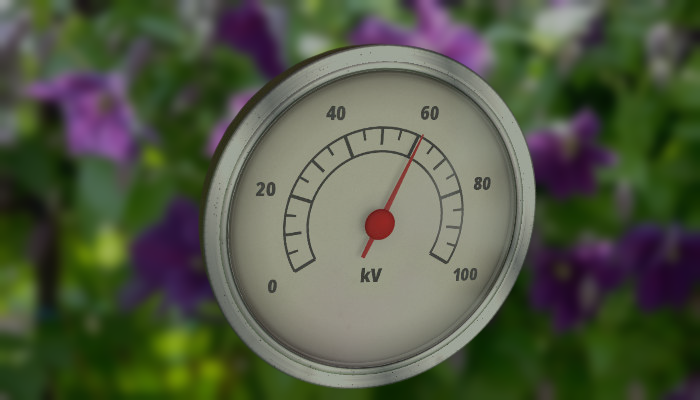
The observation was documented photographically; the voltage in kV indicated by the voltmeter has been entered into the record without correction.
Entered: 60 kV
